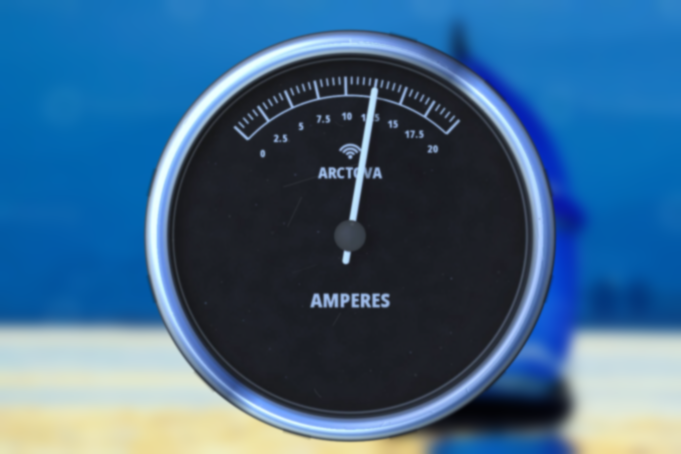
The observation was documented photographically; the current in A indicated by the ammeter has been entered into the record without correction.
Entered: 12.5 A
